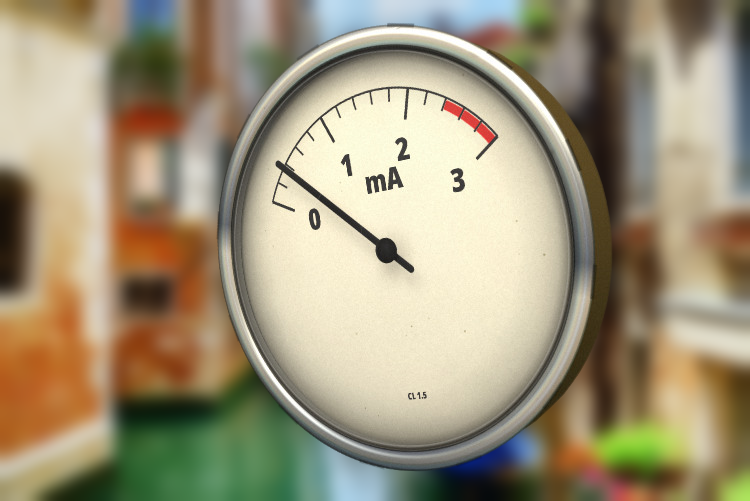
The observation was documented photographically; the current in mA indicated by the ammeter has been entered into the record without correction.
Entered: 0.4 mA
